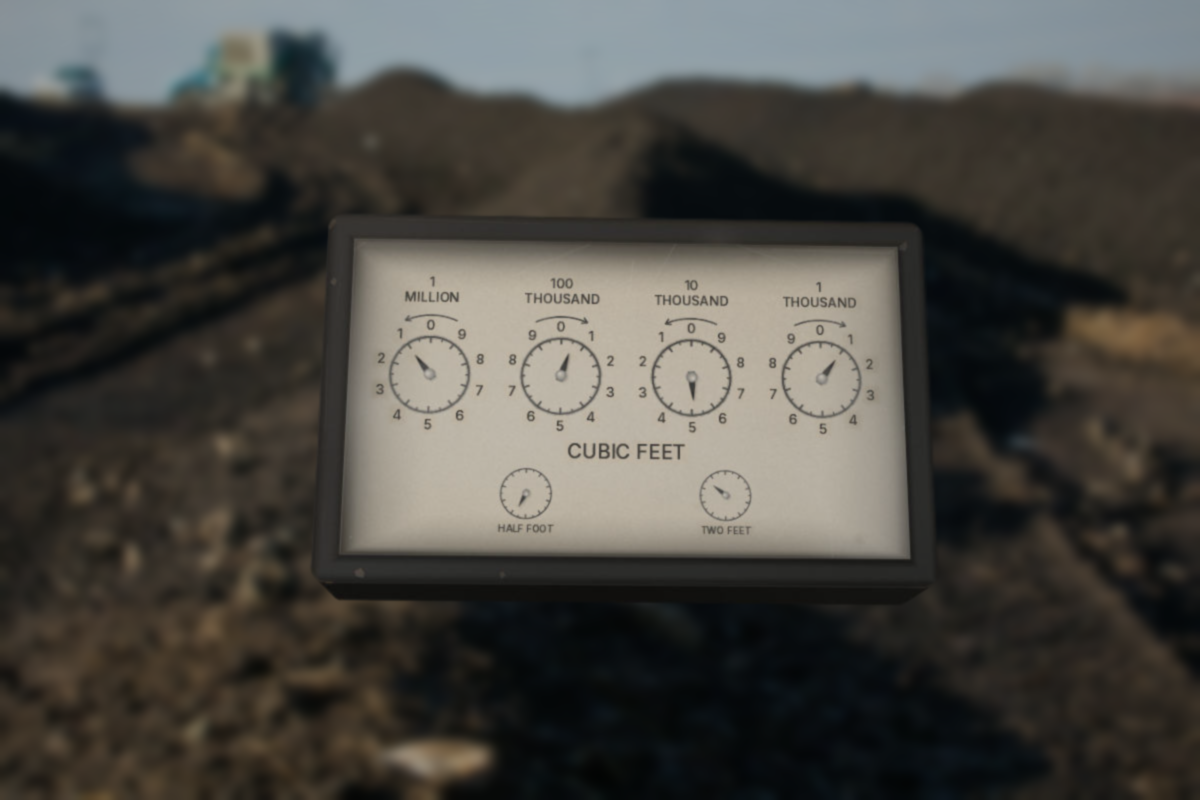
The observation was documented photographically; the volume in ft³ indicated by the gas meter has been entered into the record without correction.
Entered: 105100 ft³
